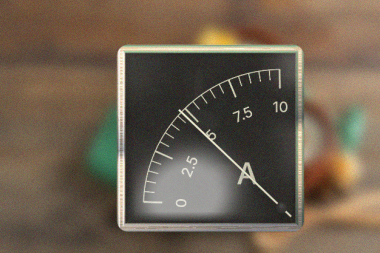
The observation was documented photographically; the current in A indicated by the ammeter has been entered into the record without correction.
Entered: 4.75 A
